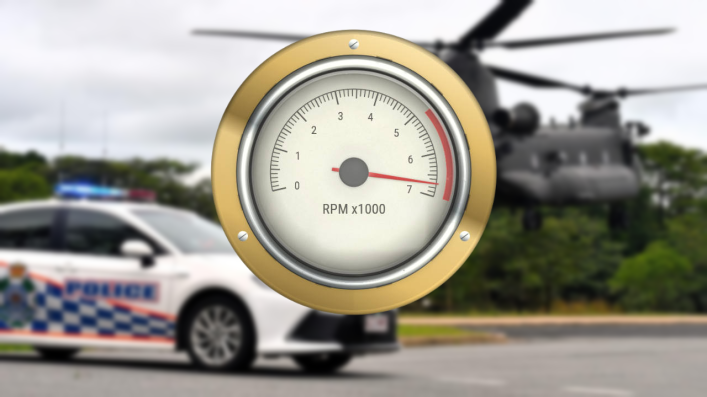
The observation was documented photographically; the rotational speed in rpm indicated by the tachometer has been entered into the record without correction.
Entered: 6700 rpm
